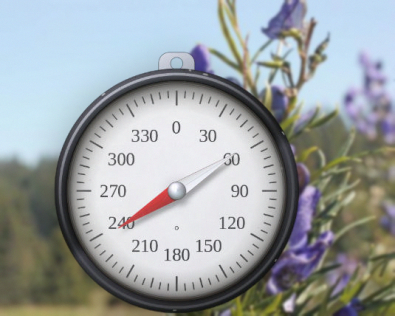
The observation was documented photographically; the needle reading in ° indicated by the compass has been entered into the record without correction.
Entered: 237.5 °
